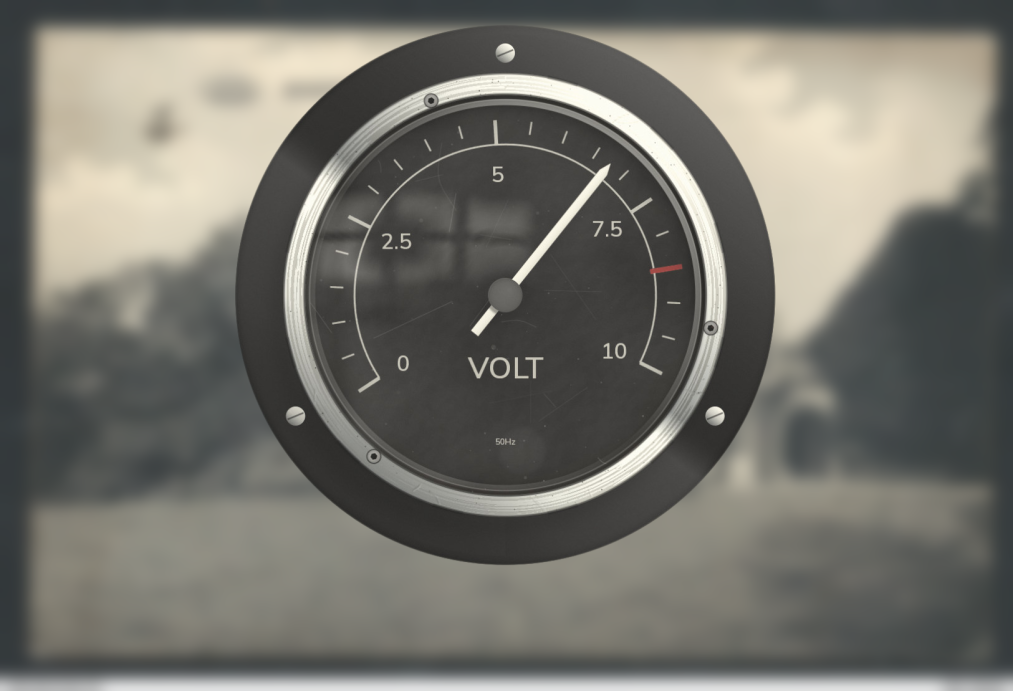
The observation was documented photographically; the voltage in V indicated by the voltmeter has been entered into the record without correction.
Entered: 6.75 V
